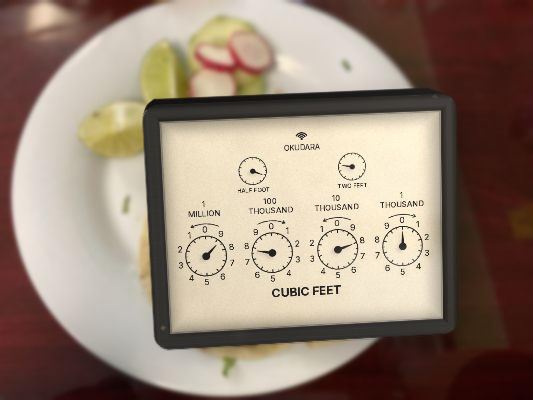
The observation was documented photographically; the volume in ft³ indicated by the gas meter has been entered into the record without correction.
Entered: 878000 ft³
